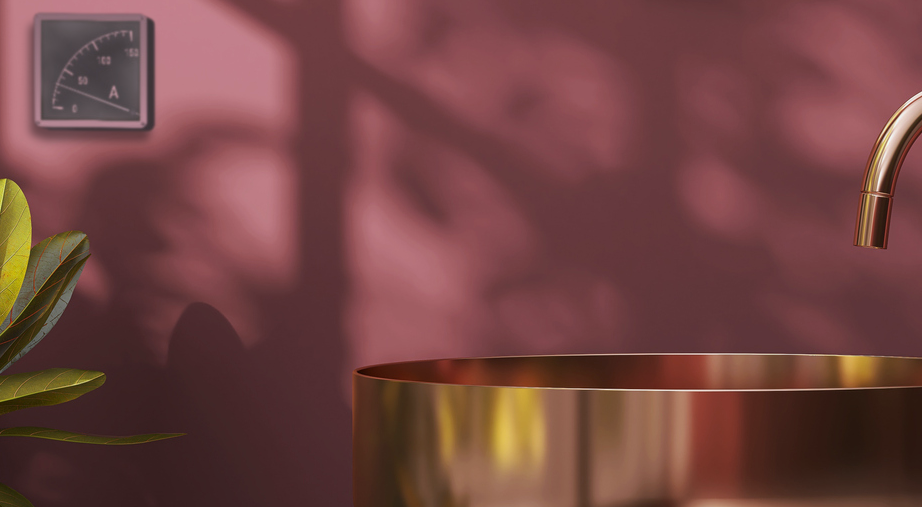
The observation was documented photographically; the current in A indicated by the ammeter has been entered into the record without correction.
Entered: 30 A
